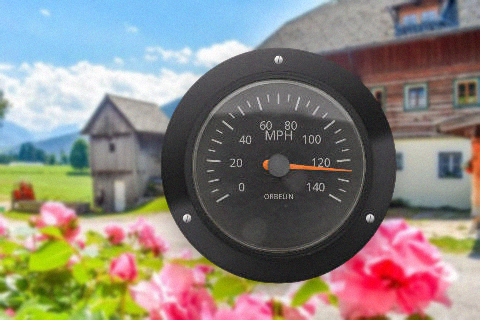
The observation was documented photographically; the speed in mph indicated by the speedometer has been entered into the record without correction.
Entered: 125 mph
